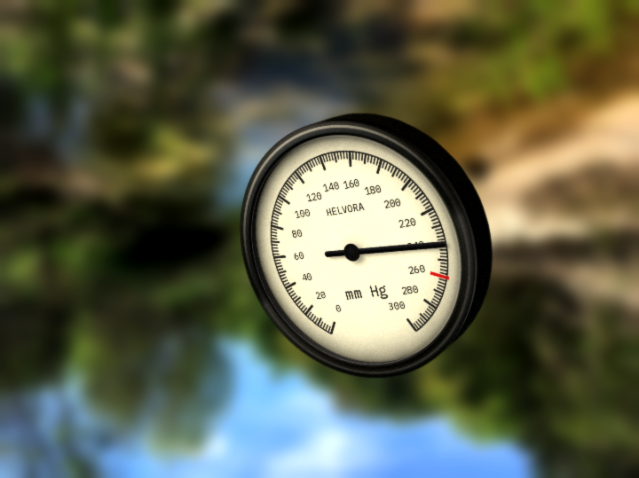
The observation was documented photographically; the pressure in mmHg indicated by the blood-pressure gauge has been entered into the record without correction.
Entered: 240 mmHg
